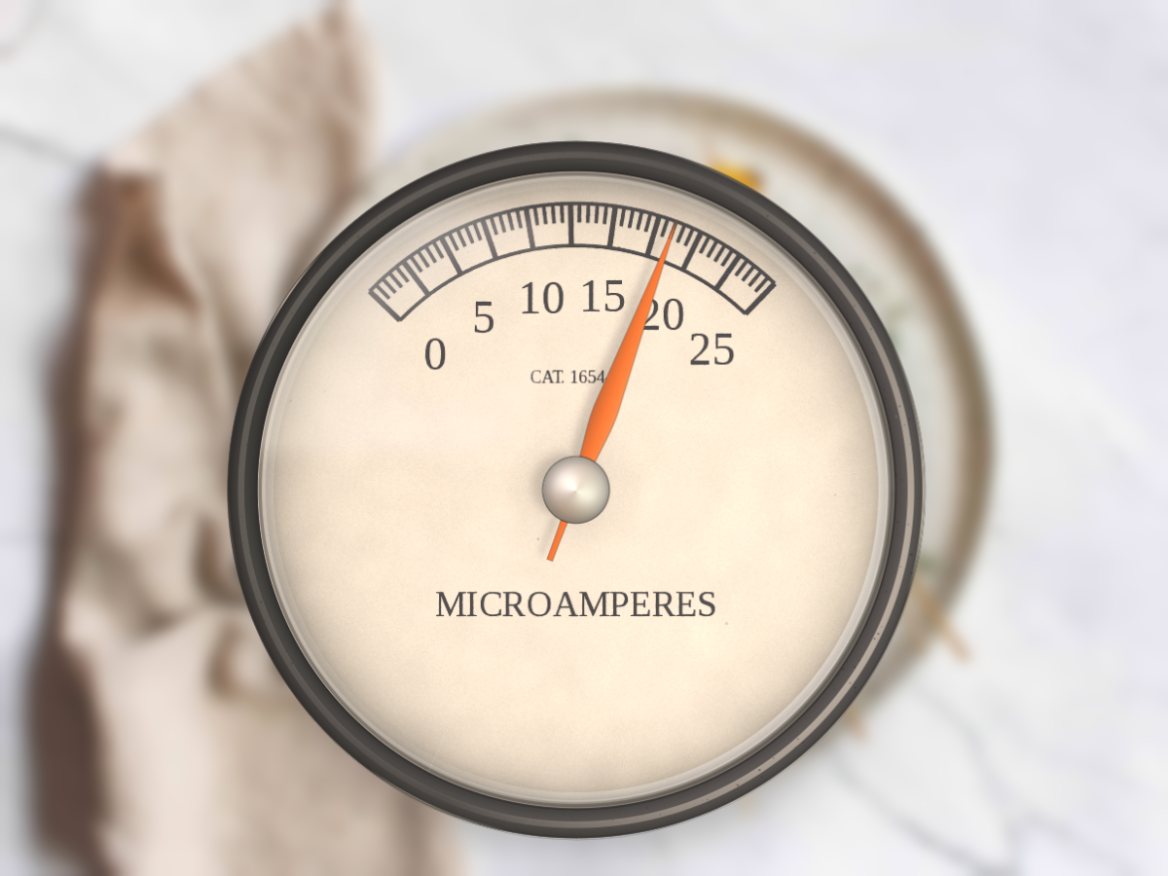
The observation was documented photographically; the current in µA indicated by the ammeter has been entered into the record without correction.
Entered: 18.5 µA
